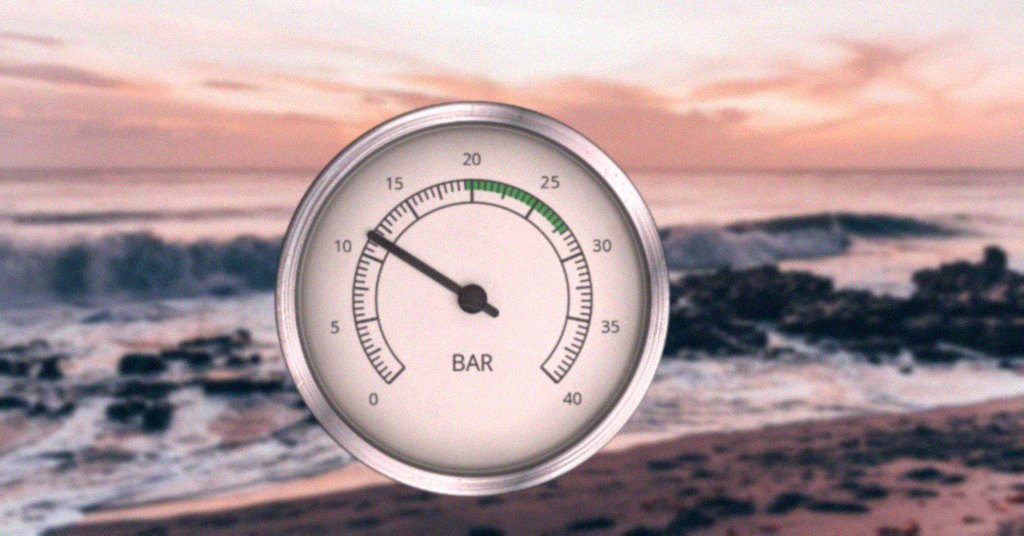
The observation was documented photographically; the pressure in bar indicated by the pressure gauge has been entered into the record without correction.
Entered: 11.5 bar
